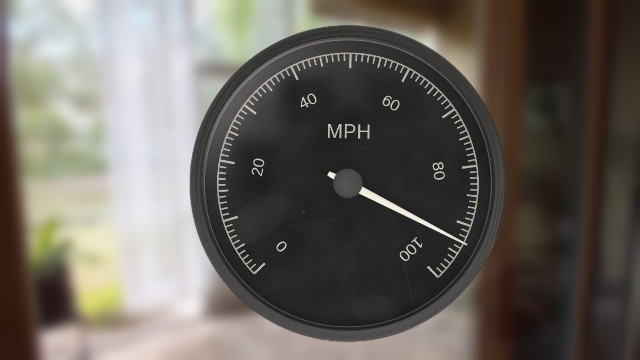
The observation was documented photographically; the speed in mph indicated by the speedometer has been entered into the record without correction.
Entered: 93 mph
